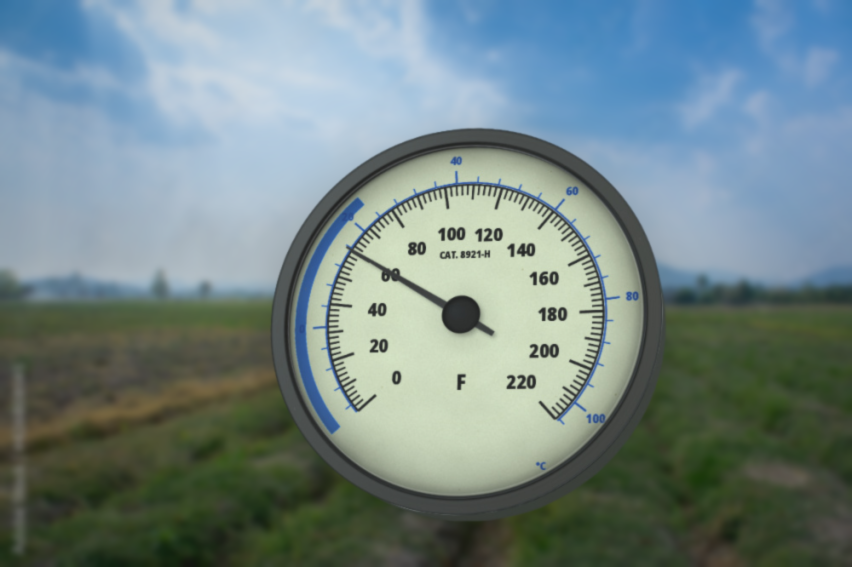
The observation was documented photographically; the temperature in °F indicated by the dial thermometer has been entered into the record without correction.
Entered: 60 °F
